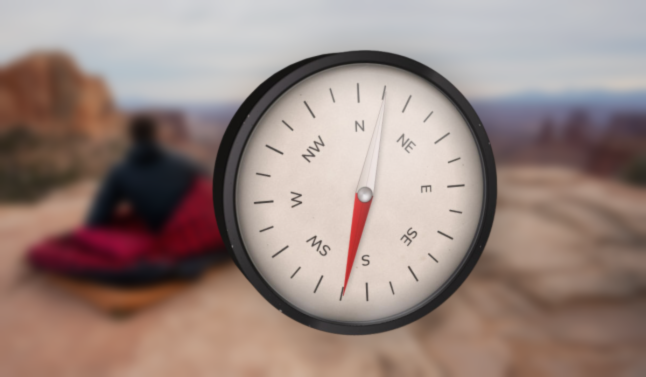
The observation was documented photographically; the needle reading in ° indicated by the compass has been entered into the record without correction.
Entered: 195 °
